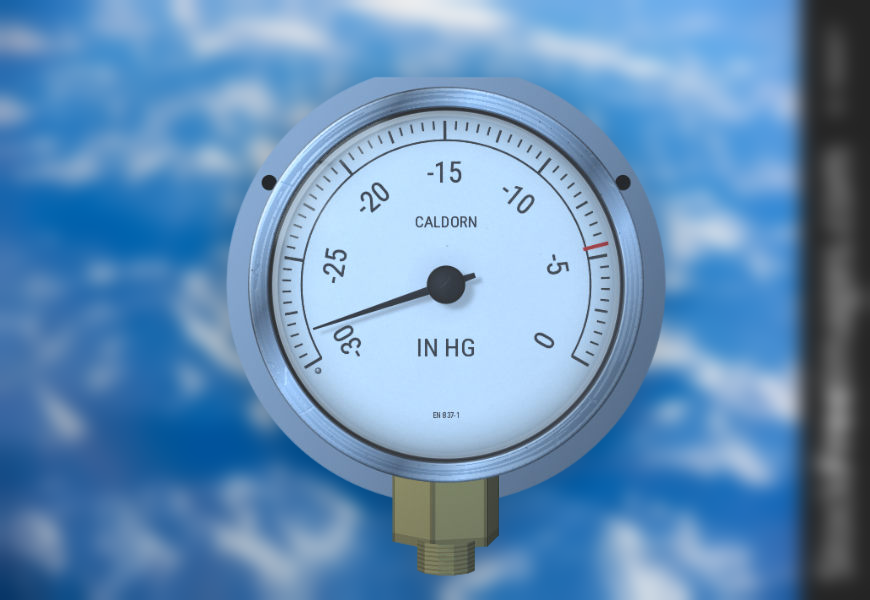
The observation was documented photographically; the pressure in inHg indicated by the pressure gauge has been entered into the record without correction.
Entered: -28.5 inHg
